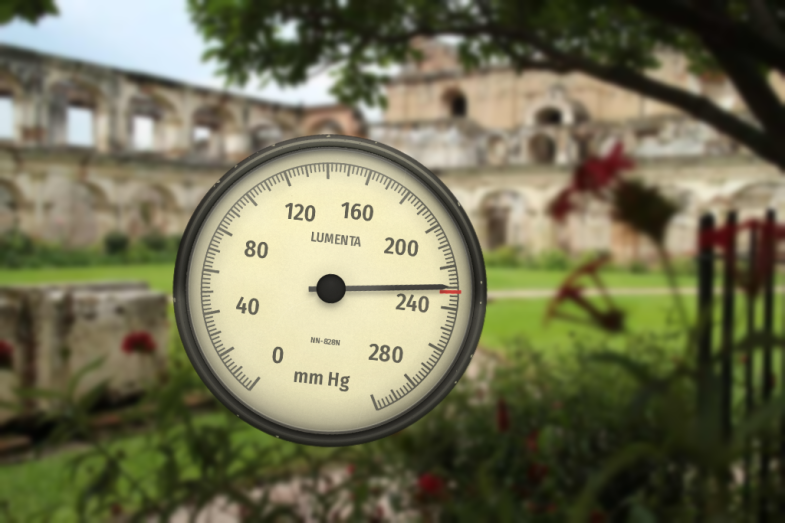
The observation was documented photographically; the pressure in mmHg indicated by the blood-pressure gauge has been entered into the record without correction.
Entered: 230 mmHg
